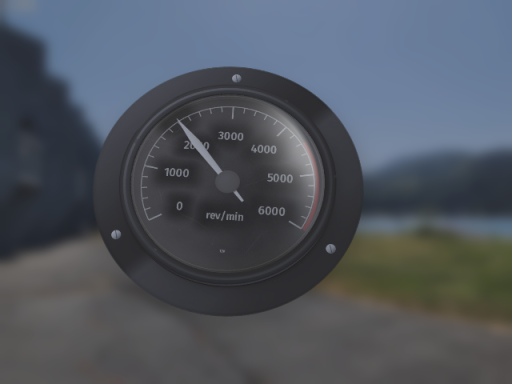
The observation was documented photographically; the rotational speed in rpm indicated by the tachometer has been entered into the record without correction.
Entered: 2000 rpm
